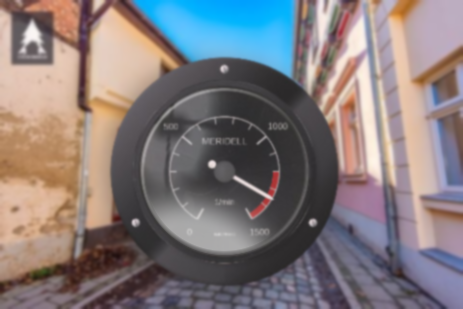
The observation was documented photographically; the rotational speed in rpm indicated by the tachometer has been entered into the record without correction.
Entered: 1350 rpm
